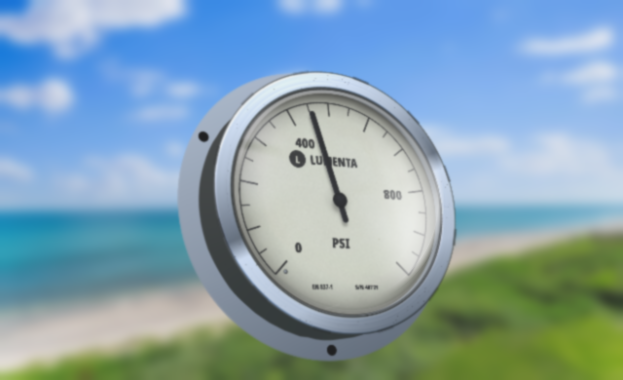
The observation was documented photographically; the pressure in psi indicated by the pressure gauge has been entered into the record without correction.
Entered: 450 psi
